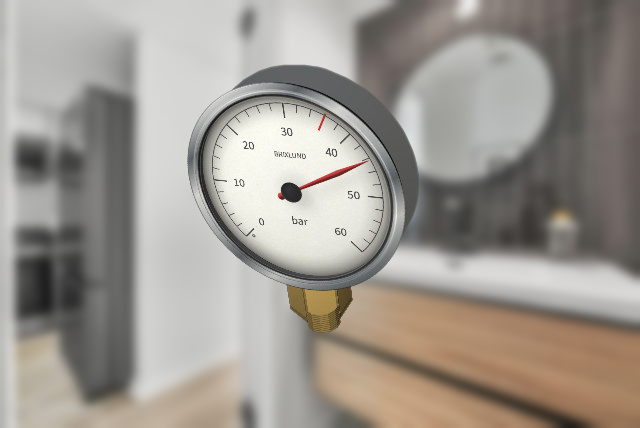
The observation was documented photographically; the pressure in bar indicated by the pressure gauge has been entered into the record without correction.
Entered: 44 bar
